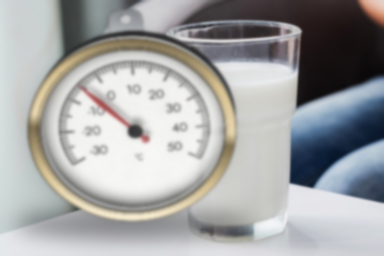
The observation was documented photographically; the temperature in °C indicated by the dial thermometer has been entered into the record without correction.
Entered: -5 °C
